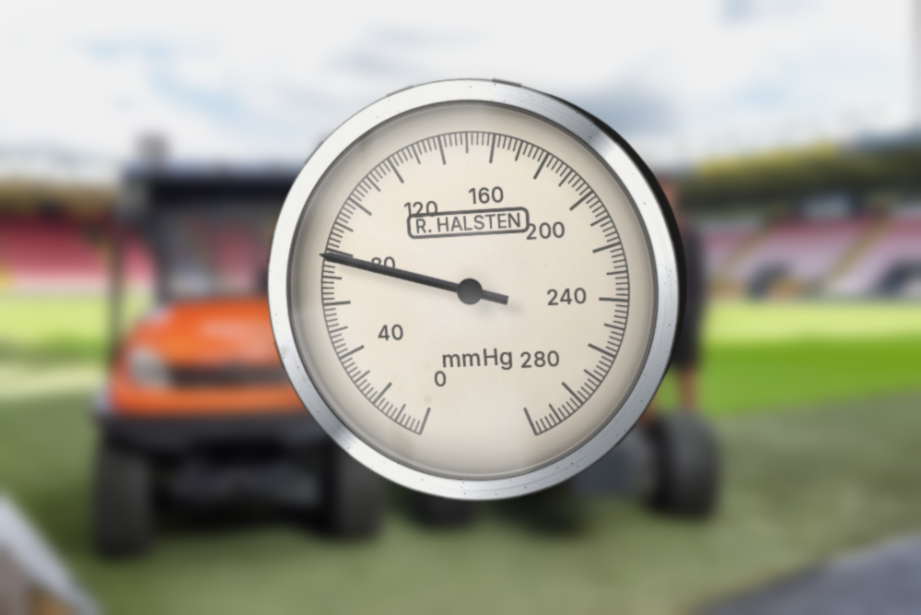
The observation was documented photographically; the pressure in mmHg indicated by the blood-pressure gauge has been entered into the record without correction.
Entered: 78 mmHg
